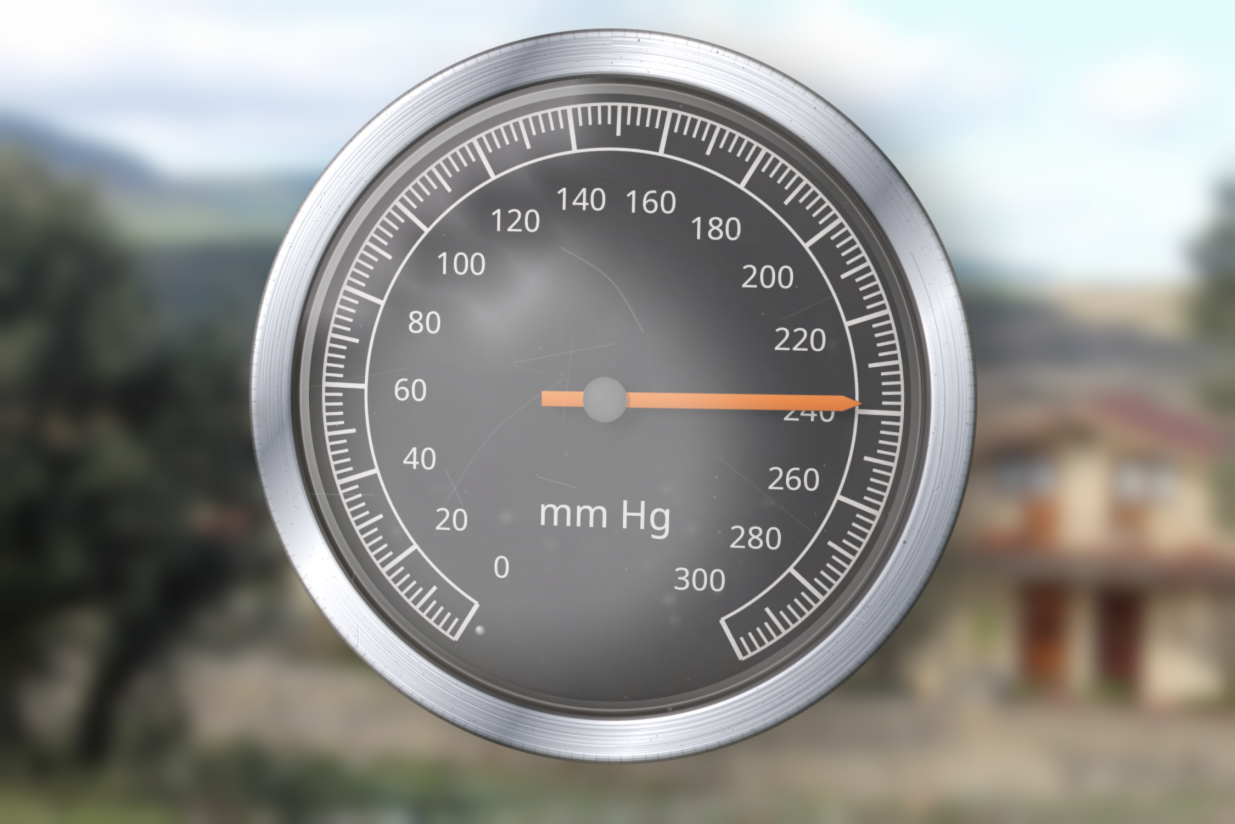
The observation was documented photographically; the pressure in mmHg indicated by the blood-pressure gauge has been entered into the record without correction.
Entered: 238 mmHg
